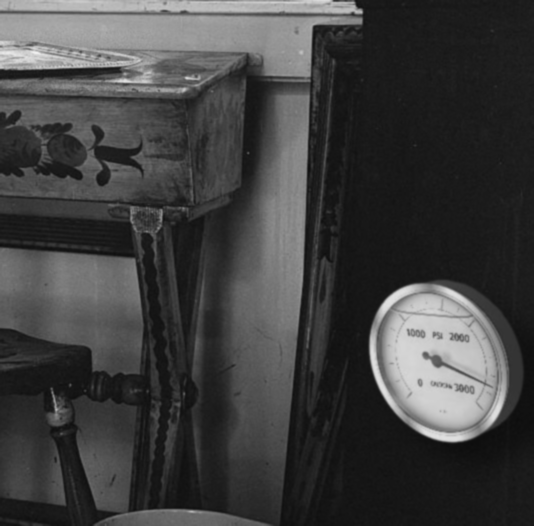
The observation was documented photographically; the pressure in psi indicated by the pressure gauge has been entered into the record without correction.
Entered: 2700 psi
